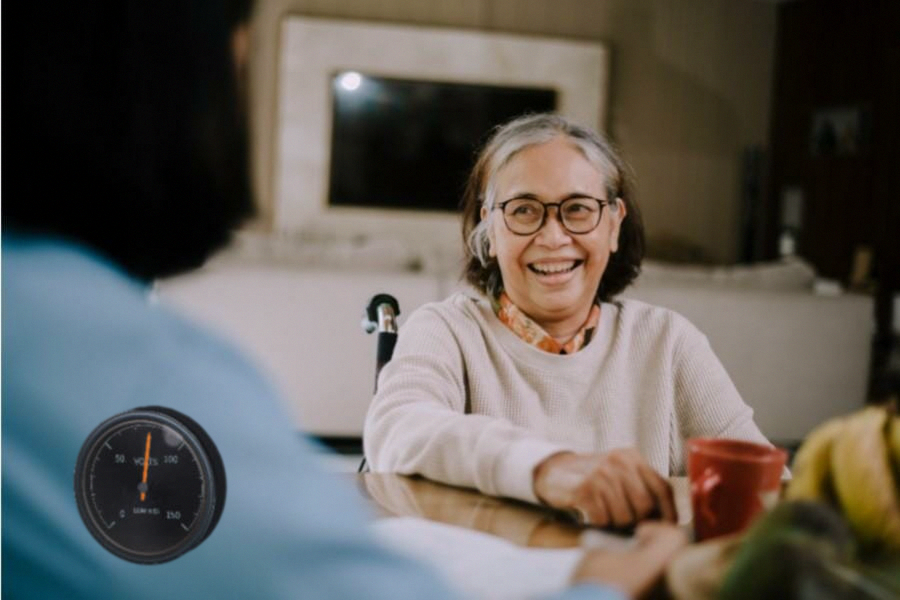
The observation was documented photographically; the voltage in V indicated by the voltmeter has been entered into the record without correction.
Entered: 80 V
